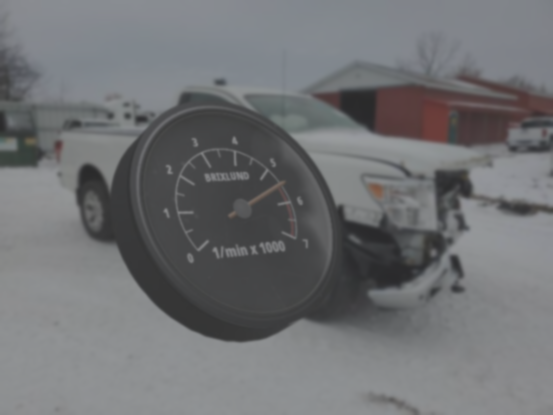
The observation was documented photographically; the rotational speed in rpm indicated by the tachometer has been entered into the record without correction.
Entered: 5500 rpm
